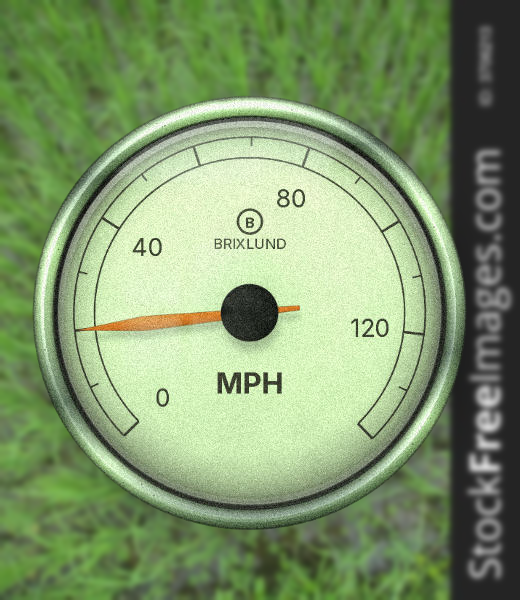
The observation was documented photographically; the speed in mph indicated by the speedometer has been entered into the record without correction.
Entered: 20 mph
